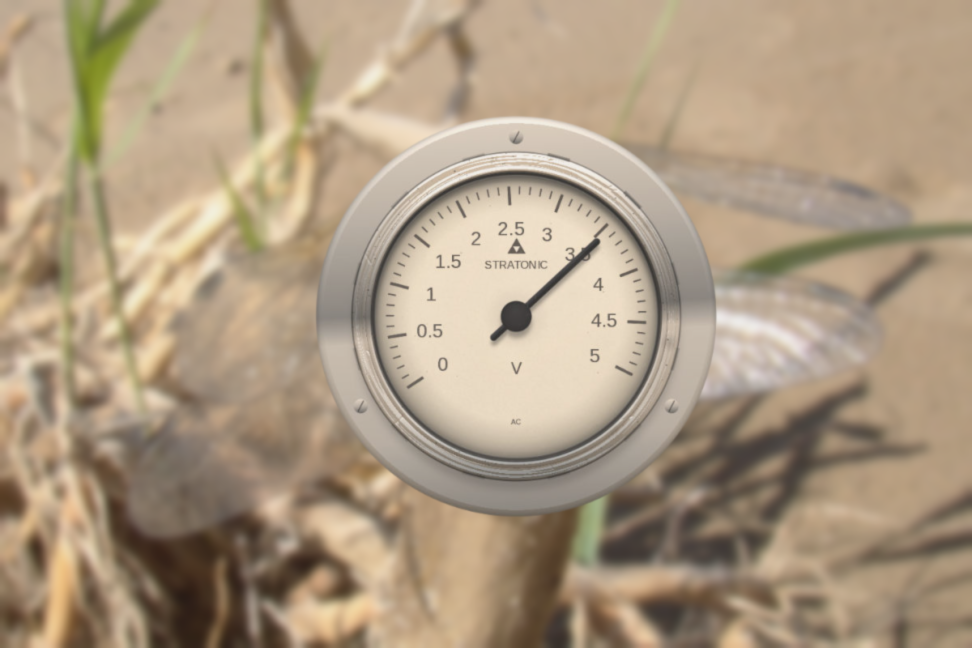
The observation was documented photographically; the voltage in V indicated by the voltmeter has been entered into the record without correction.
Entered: 3.55 V
